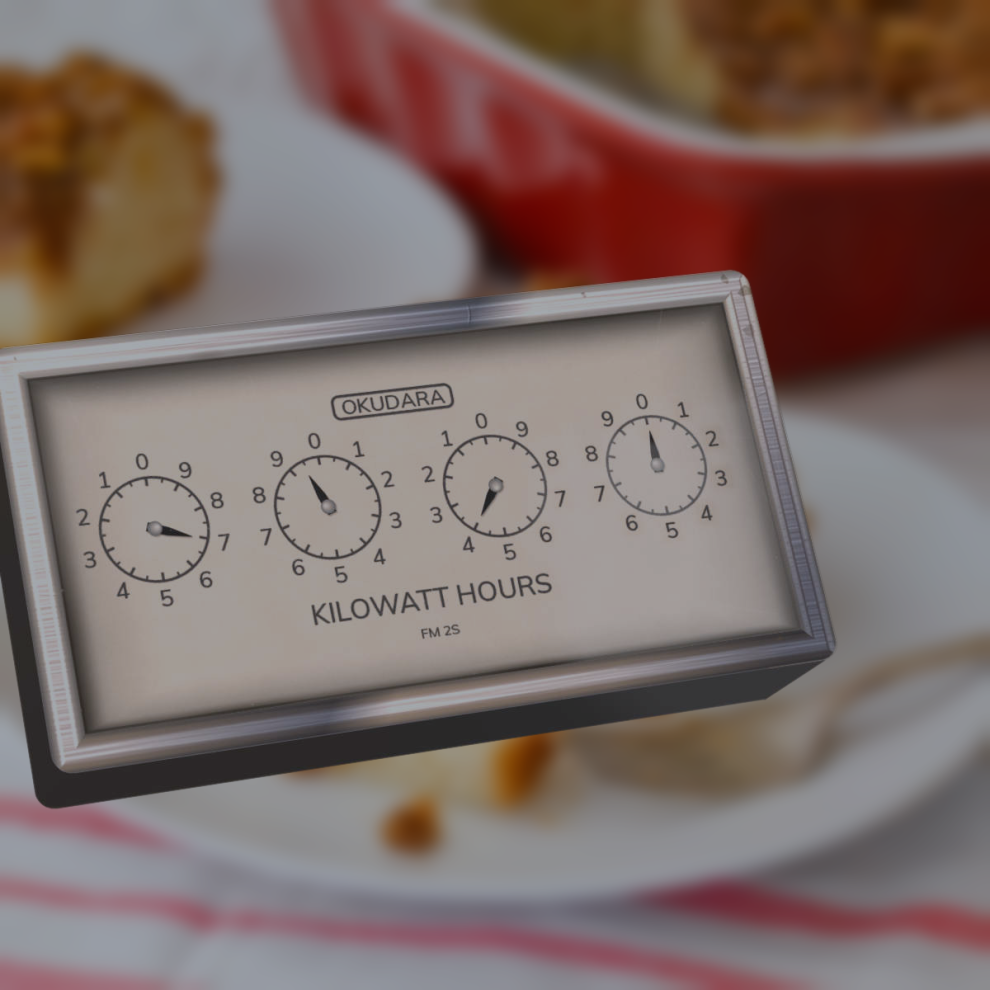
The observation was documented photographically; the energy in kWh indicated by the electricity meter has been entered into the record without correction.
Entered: 6940 kWh
